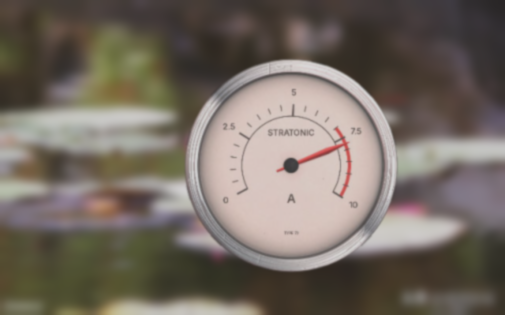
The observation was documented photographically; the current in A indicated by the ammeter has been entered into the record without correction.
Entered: 7.75 A
